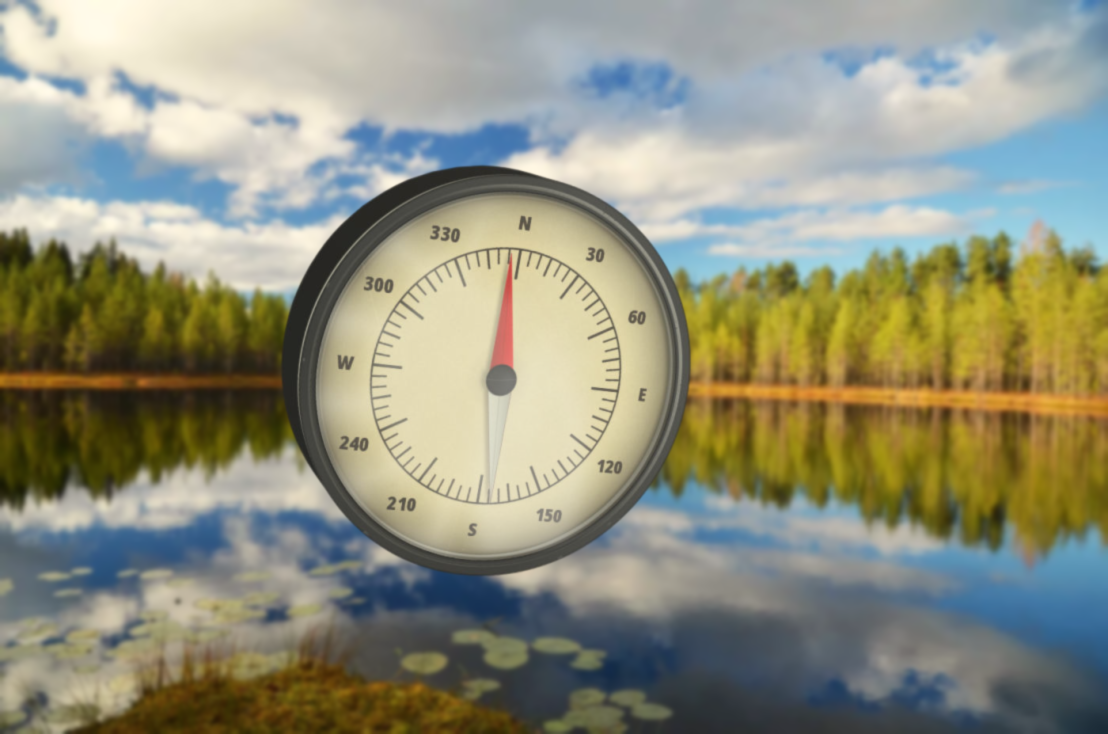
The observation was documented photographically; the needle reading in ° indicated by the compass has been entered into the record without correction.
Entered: 355 °
